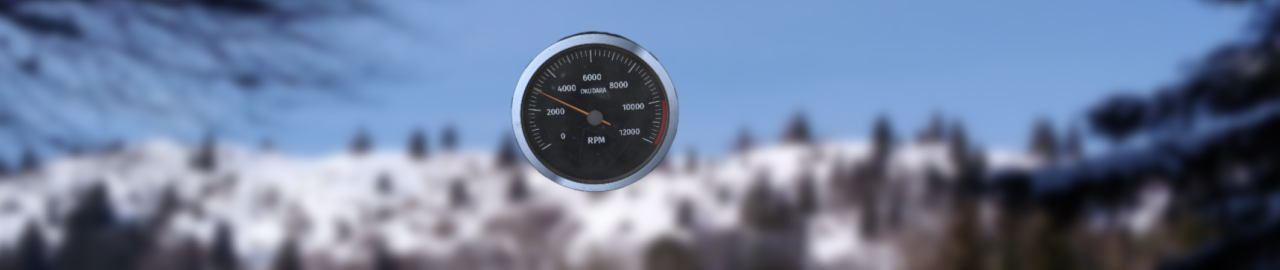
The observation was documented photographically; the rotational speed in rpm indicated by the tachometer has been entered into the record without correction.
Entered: 3000 rpm
